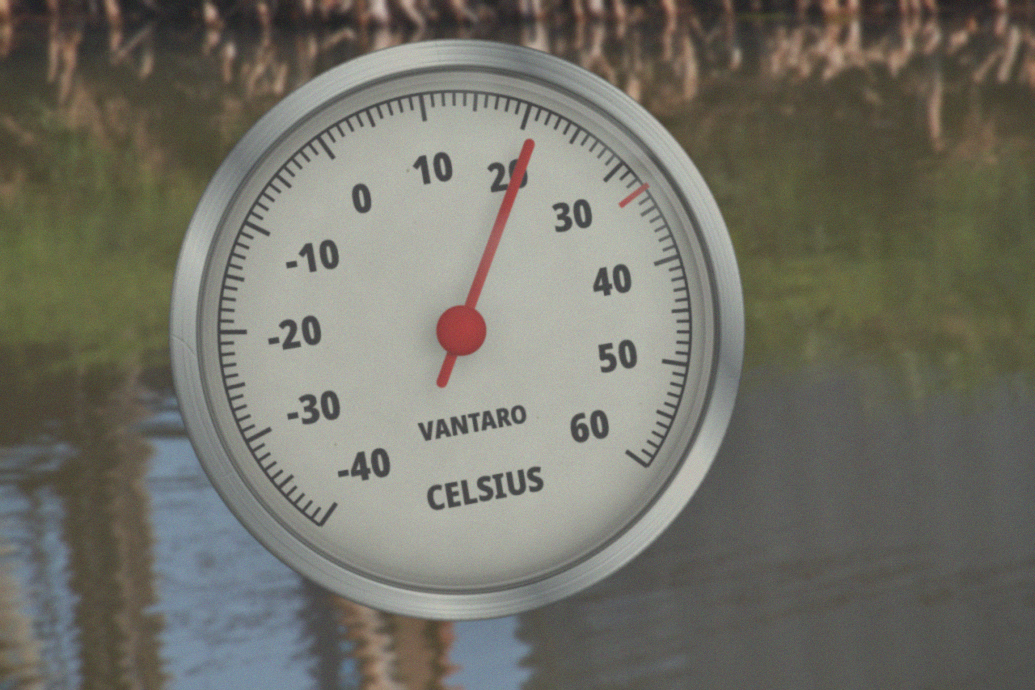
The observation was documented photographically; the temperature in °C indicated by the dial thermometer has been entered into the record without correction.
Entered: 21 °C
